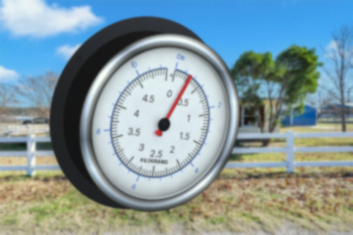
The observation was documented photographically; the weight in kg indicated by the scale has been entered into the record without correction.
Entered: 0.25 kg
